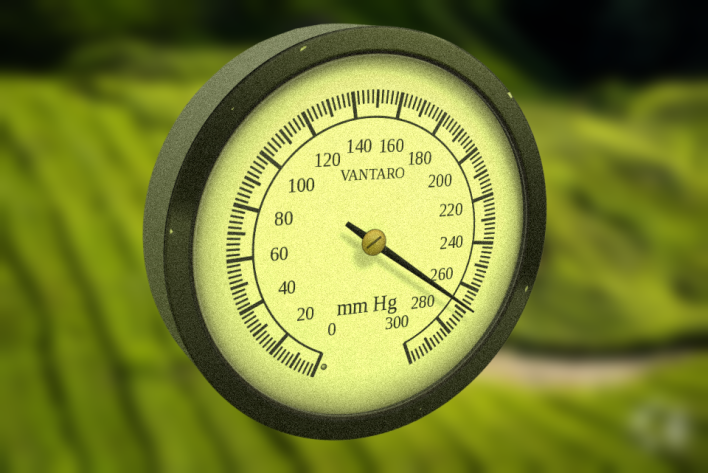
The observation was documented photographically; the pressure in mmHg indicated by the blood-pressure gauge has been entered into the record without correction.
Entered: 268 mmHg
